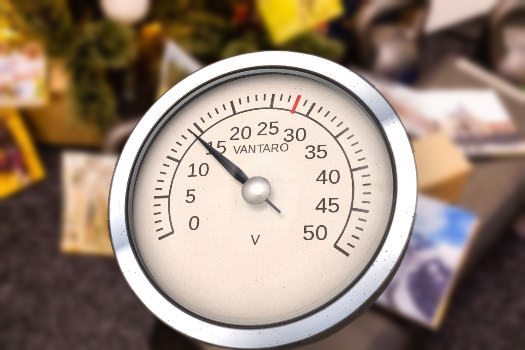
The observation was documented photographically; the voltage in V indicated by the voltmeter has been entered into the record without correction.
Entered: 14 V
